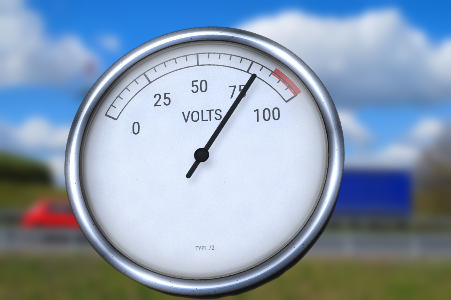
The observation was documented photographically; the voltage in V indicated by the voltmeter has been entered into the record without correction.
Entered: 80 V
